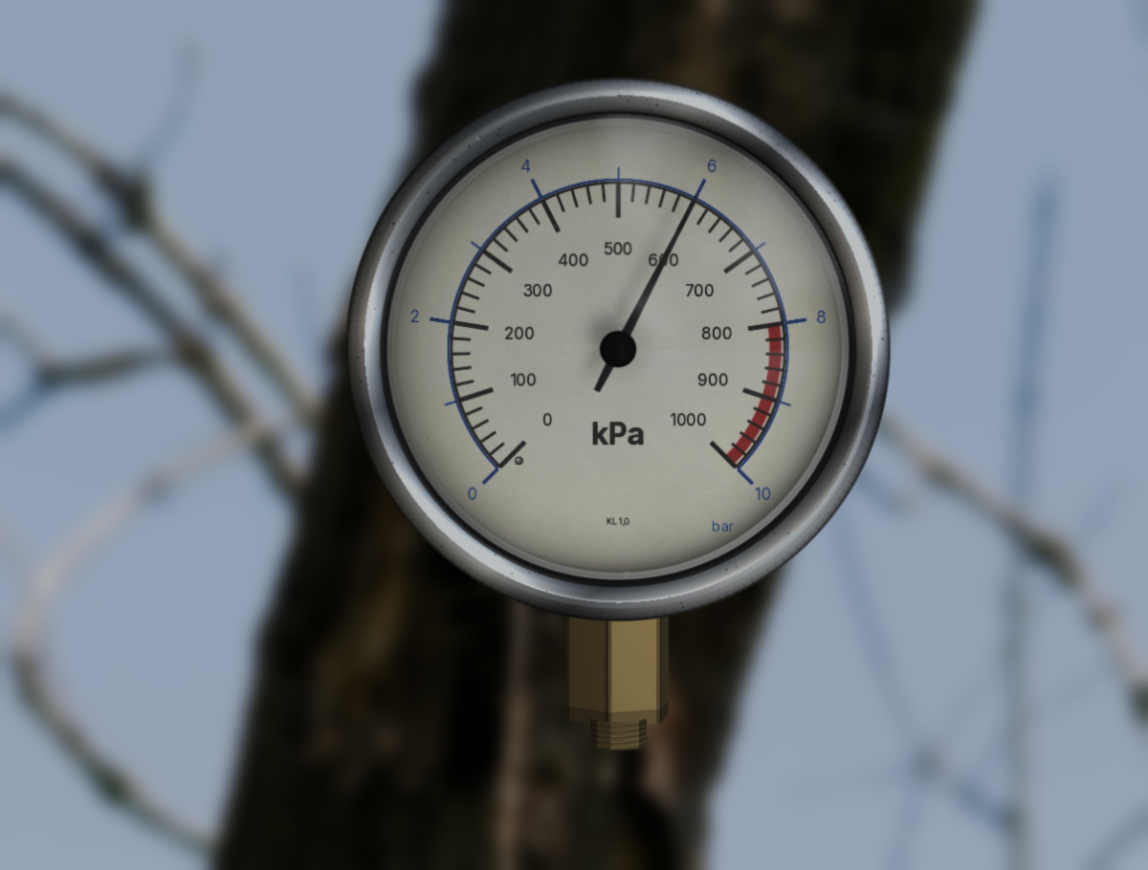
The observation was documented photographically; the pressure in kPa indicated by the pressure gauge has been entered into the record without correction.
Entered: 600 kPa
